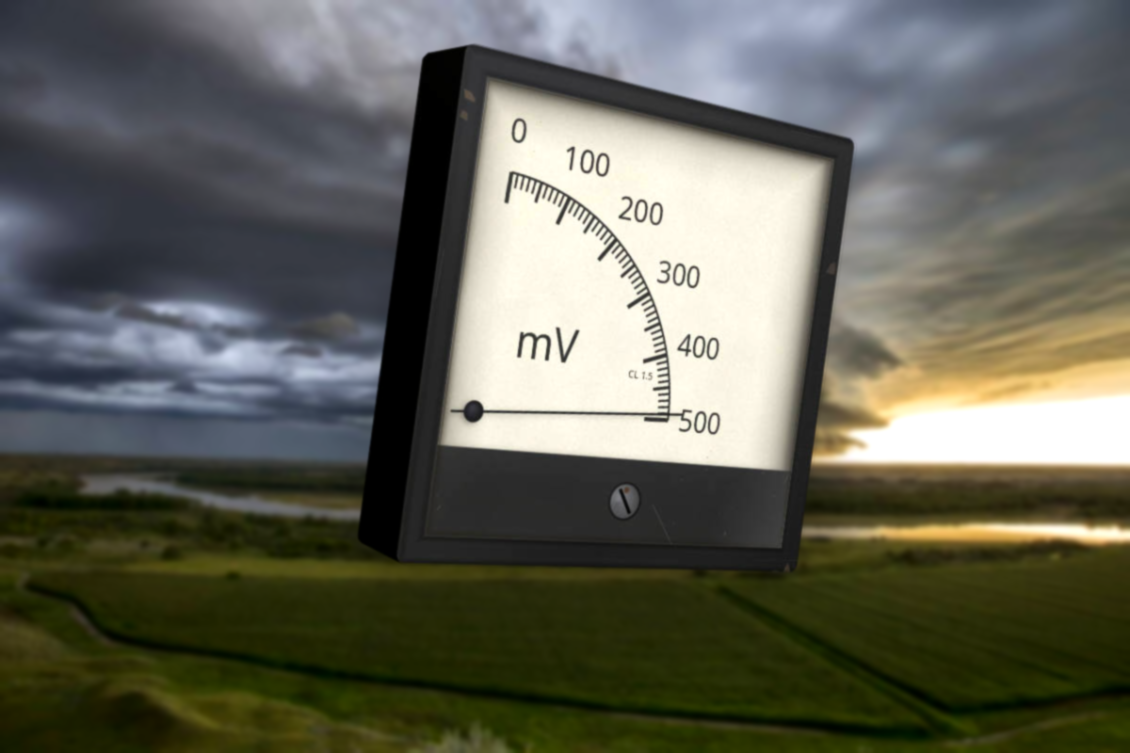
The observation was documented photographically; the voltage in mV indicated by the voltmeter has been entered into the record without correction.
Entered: 490 mV
